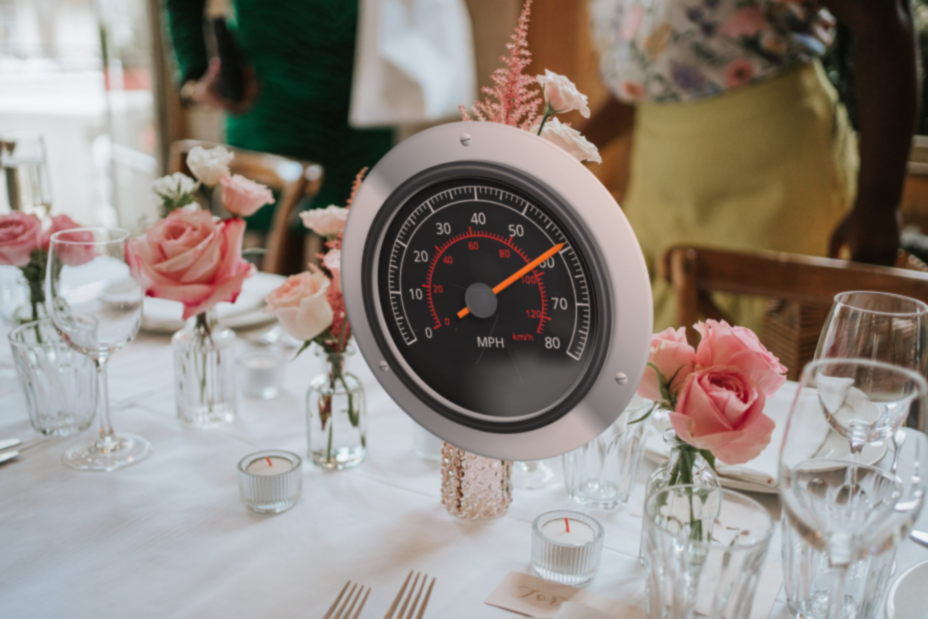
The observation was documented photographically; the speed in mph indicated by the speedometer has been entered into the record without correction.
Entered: 59 mph
